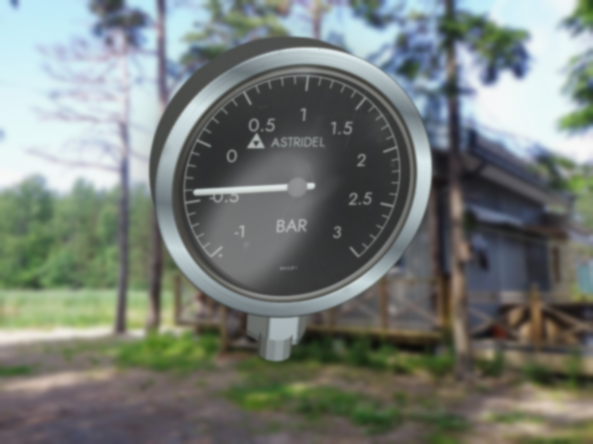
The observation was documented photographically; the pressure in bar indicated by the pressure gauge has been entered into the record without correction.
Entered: -0.4 bar
